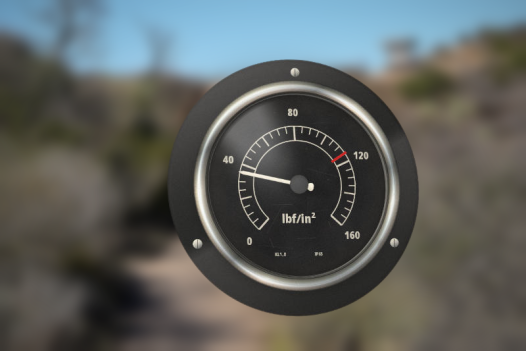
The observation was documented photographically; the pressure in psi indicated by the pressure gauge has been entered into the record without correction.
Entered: 35 psi
